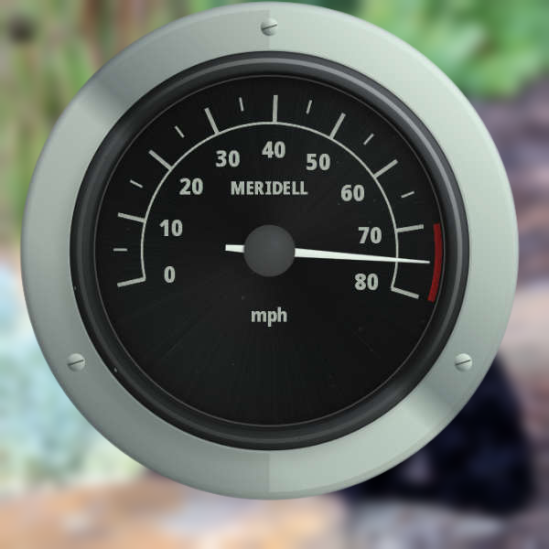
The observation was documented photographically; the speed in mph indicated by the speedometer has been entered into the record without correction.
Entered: 75 mph
